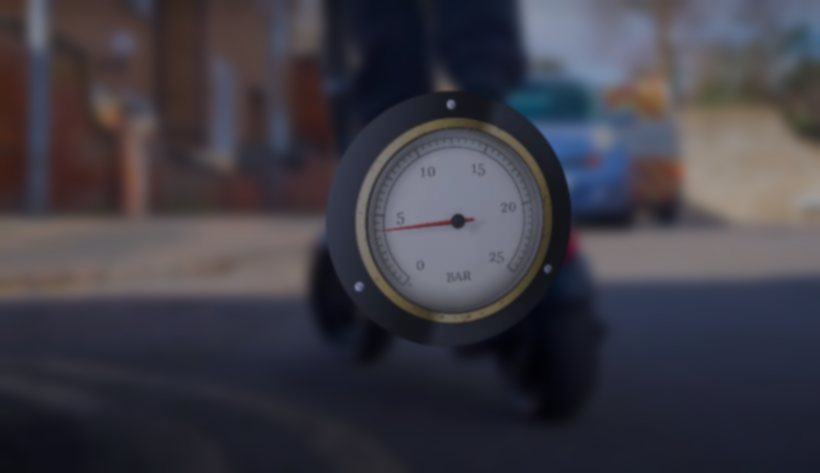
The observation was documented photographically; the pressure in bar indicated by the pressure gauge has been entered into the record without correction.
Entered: 4 bar
